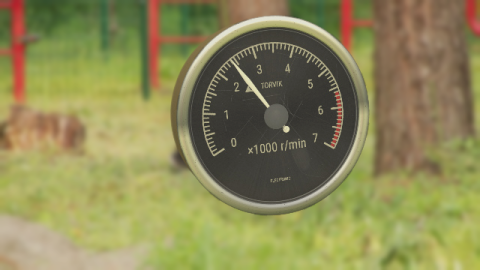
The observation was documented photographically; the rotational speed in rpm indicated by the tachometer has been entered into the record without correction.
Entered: 2400 rpm
